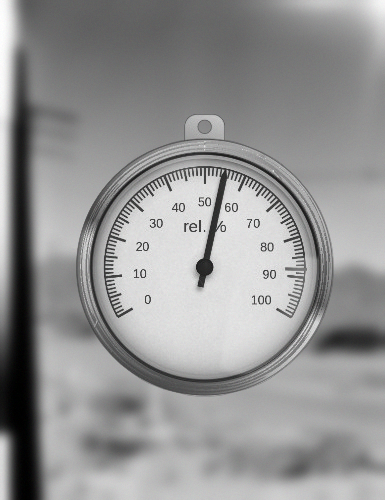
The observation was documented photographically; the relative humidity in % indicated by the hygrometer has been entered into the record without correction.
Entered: 55 %
